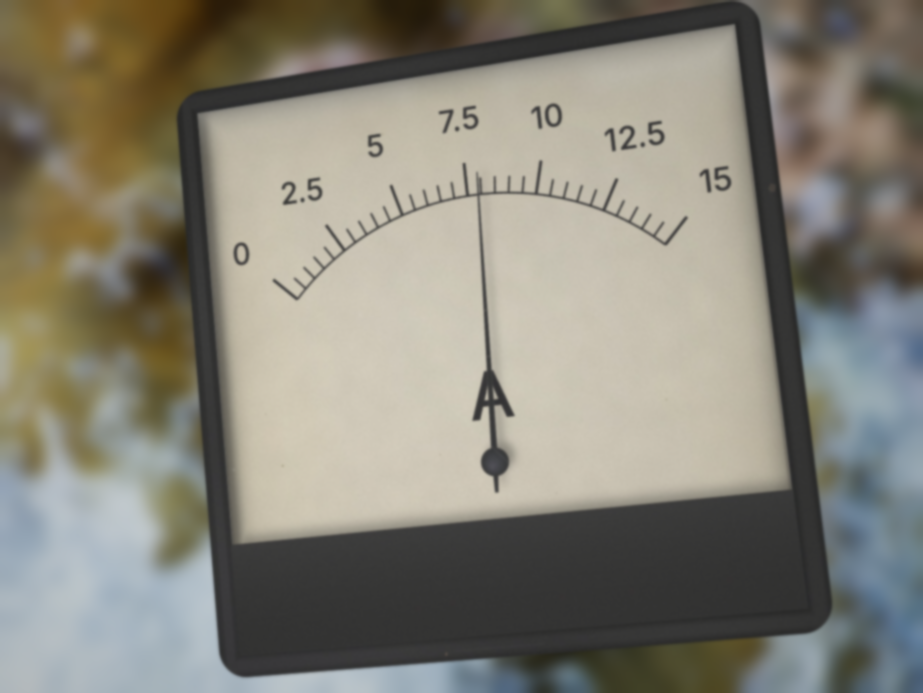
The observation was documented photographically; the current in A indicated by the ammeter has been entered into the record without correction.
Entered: 8 A
